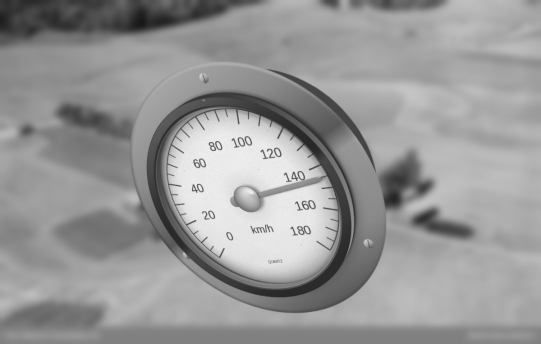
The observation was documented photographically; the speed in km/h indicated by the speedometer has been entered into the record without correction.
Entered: 145 km/h
